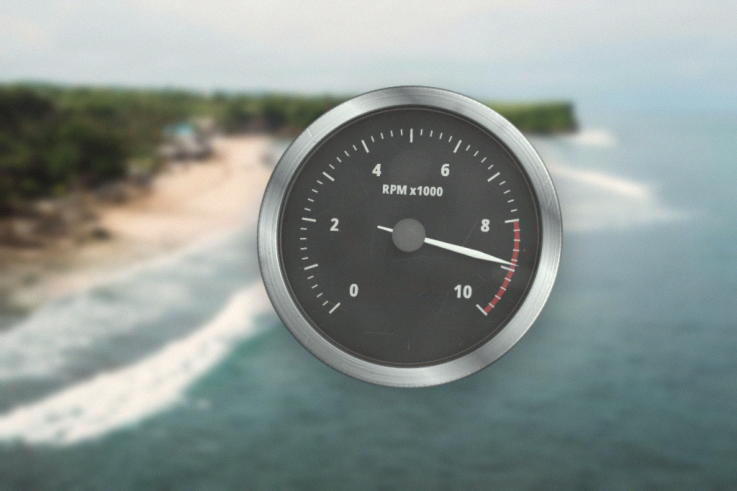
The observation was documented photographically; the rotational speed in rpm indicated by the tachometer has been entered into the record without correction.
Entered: 8900 rpm
